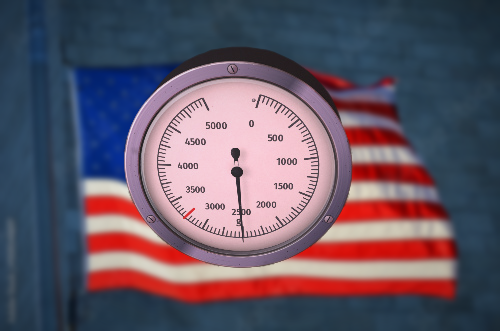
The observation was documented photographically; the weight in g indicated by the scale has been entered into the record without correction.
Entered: 2500 g
